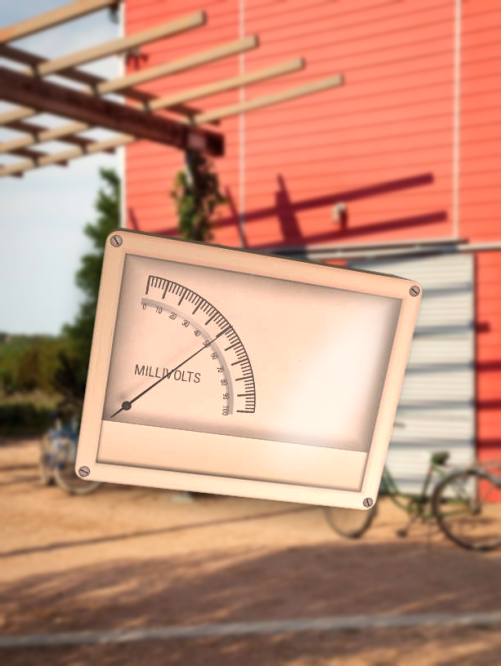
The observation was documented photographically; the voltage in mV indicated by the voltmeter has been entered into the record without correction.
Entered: 50 mV
